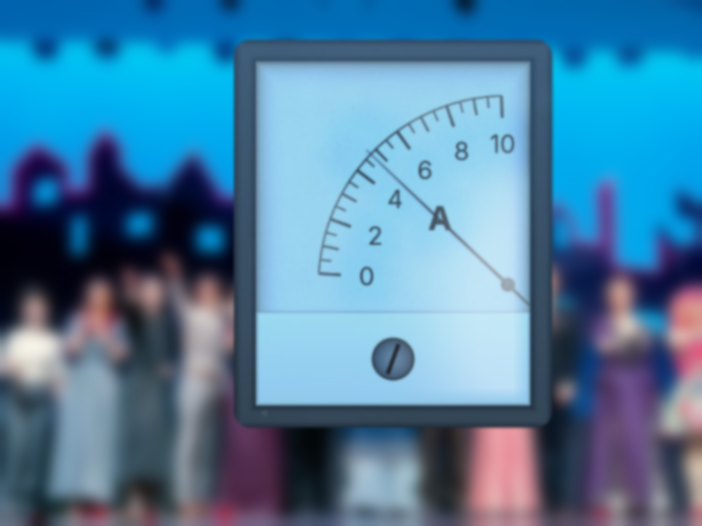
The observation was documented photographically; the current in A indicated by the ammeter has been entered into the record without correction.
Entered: 4.75 A
